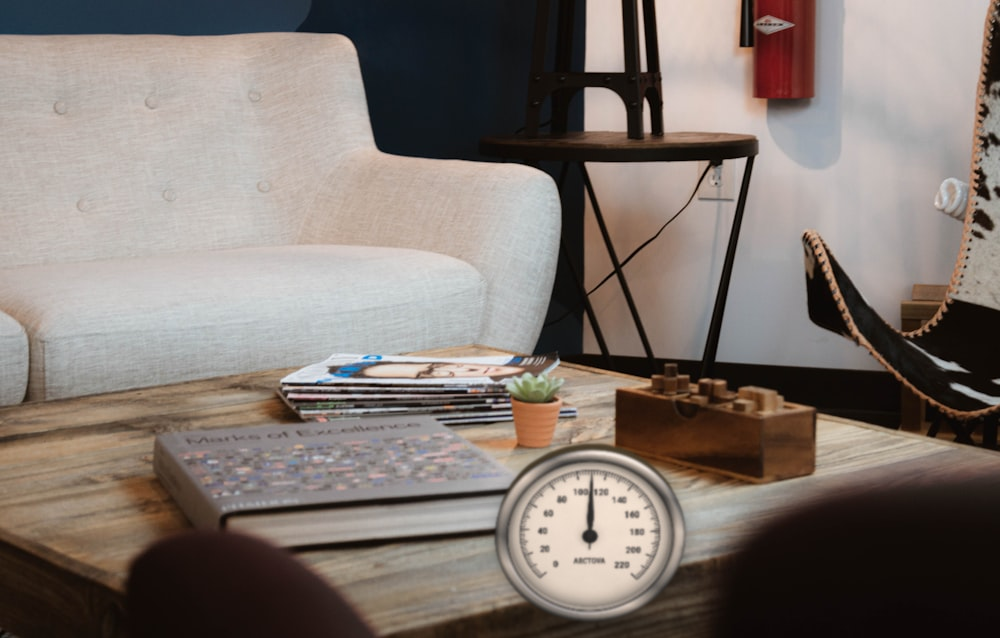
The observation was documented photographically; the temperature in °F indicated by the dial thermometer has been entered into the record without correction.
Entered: 110 °F
